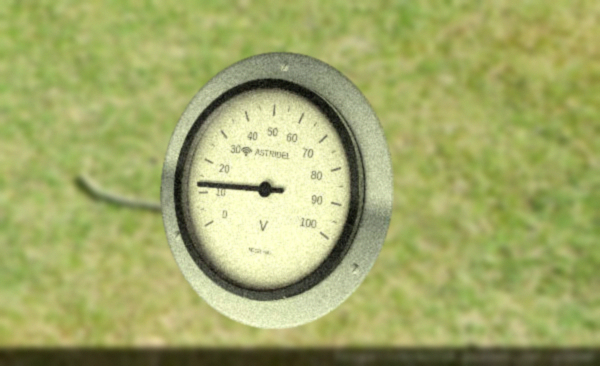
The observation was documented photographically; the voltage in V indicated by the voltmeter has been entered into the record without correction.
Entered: 12.5 V
